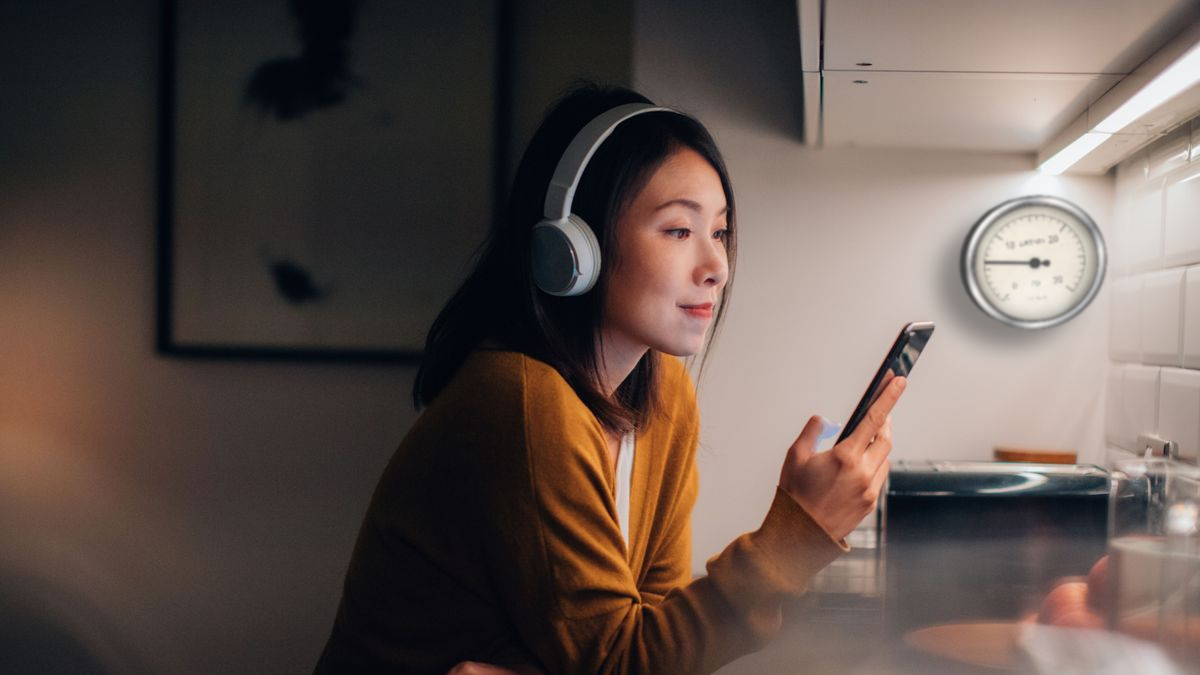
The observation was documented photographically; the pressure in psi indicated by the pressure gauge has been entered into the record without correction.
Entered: 6 psi
